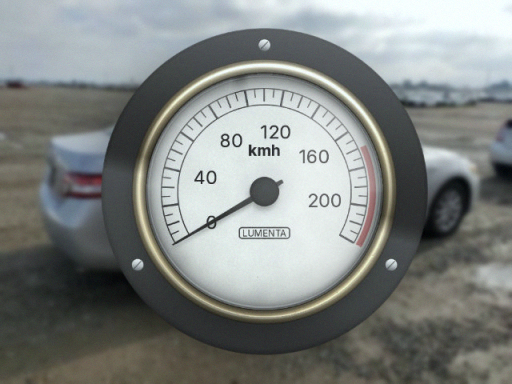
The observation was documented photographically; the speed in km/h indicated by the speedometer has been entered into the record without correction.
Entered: 0 km/h
